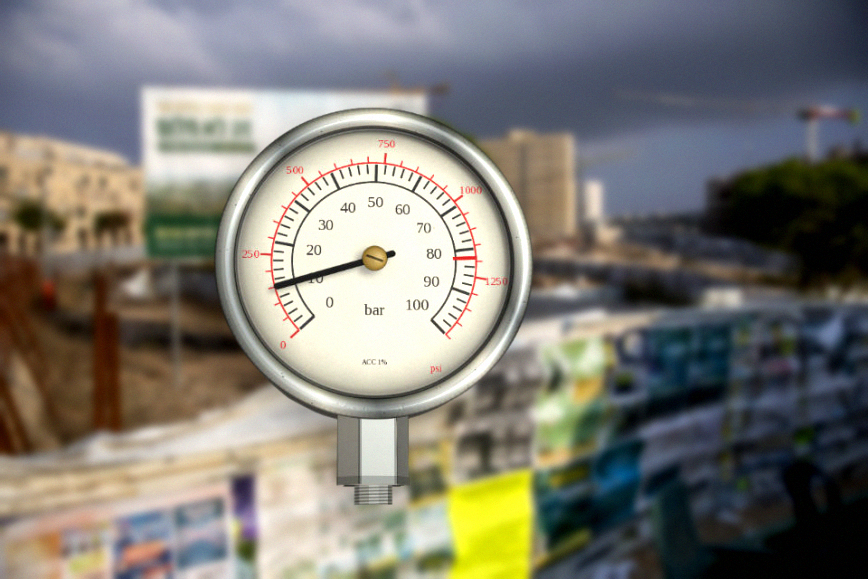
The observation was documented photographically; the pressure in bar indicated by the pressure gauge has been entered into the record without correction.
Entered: 10 bar
